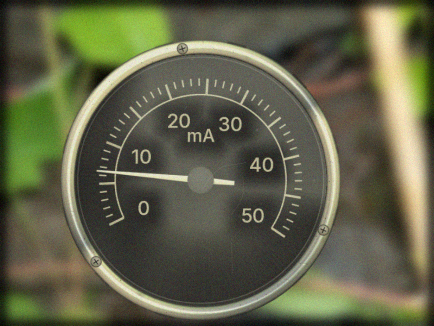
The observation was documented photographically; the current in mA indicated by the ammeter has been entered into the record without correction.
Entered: 6.5 mA
